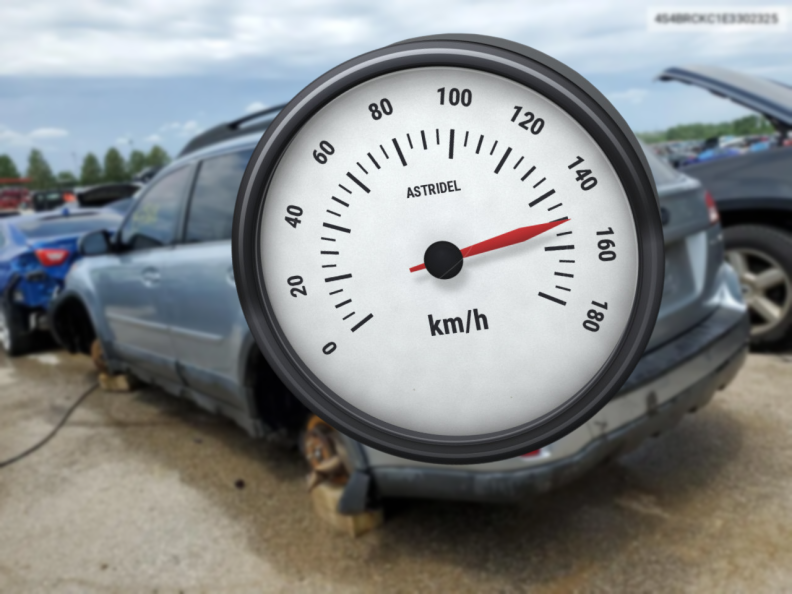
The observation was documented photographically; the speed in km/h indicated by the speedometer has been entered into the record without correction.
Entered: 150 km/h
